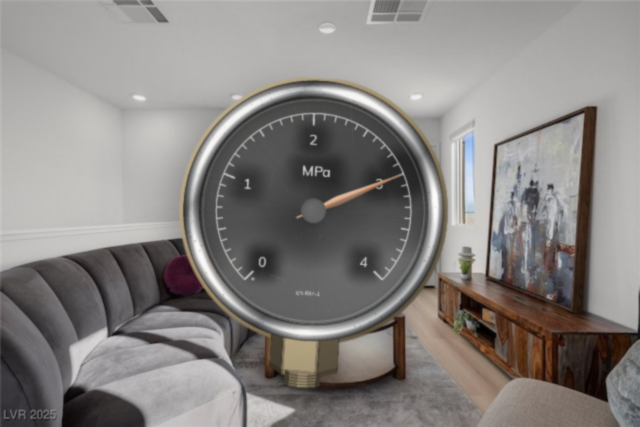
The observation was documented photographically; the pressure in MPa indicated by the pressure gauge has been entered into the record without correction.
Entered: 3 MPa
